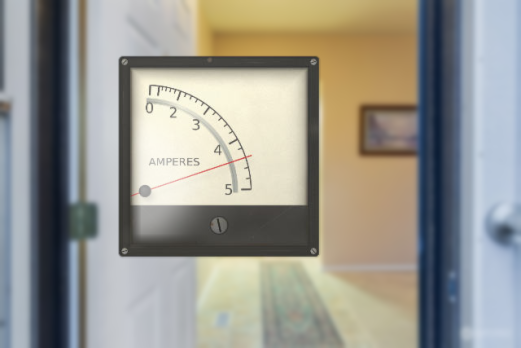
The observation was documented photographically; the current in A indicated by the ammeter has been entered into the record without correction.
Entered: 4.4 A
